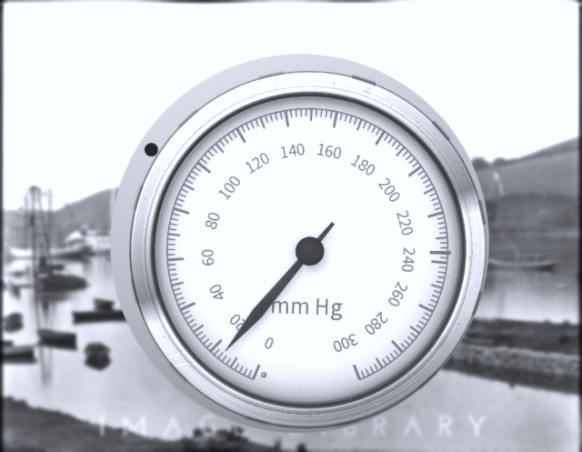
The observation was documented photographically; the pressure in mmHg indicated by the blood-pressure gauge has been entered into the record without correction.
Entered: 16 mmHg
